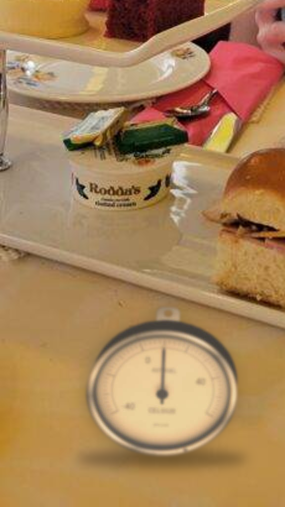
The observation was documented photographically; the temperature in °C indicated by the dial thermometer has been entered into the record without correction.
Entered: 10 °C
